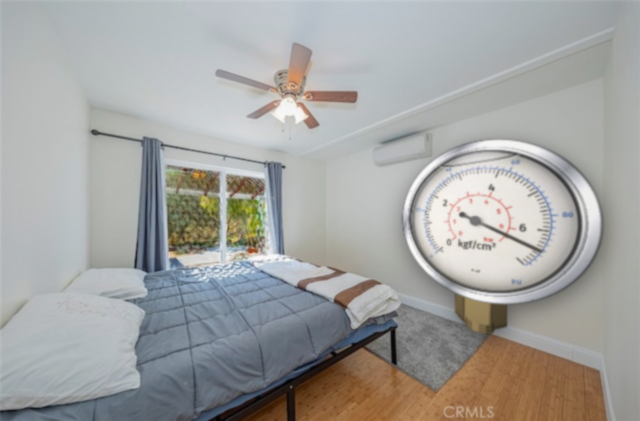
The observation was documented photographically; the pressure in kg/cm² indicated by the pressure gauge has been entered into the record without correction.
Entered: 6.5 kg/cm²
